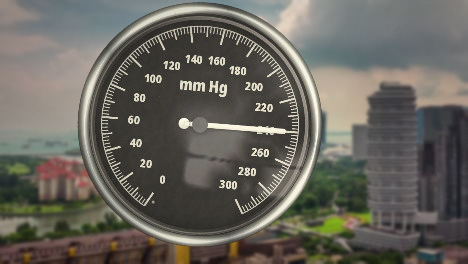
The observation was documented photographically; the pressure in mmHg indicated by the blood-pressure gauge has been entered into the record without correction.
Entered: 240 mmHg
